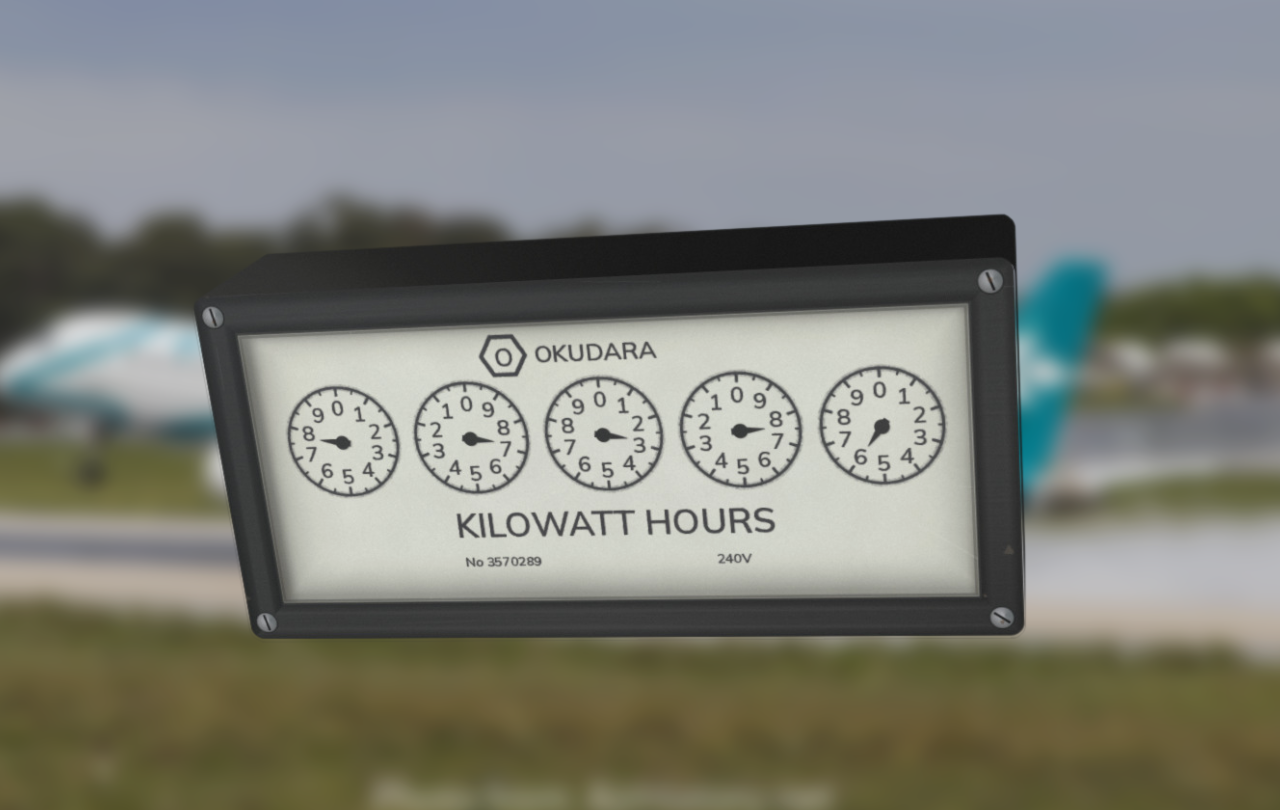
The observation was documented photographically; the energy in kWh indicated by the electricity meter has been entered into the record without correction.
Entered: 77276 kWh
